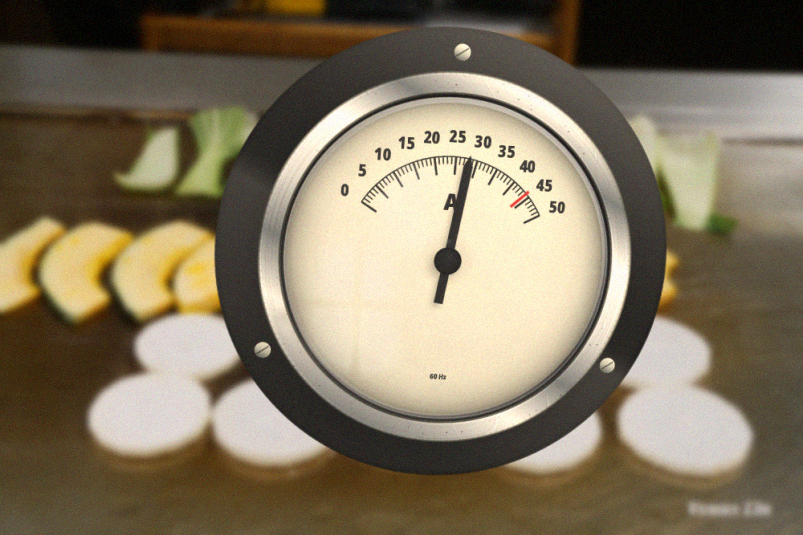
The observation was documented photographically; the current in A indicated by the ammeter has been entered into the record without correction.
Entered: 28 A
